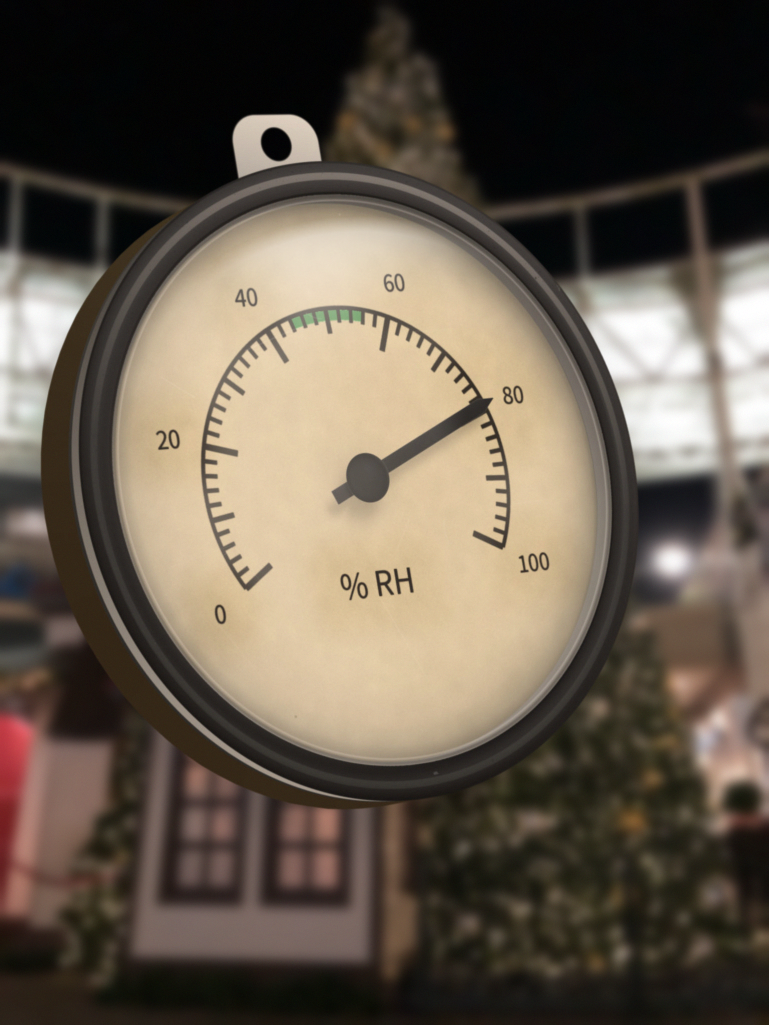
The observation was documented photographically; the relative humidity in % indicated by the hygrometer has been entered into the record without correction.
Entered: 79 %
